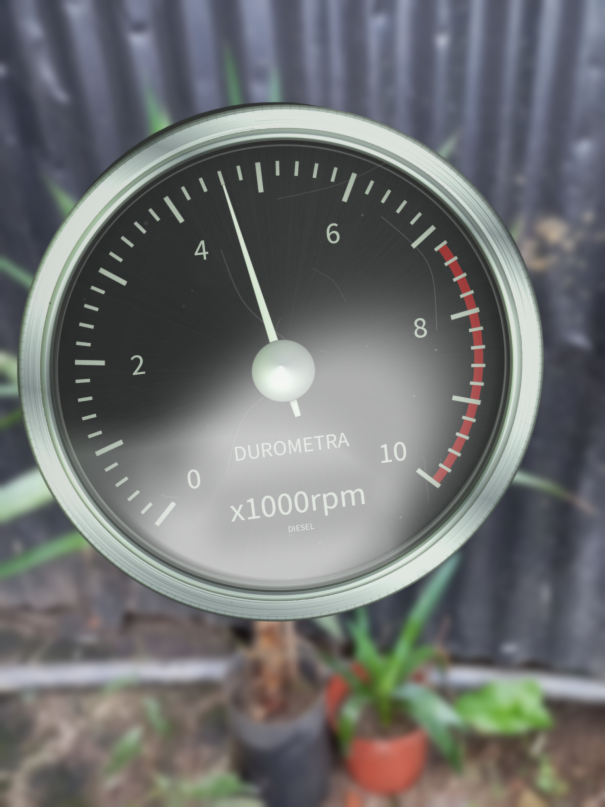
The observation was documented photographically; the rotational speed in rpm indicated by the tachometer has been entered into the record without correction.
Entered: 4600 rpm
